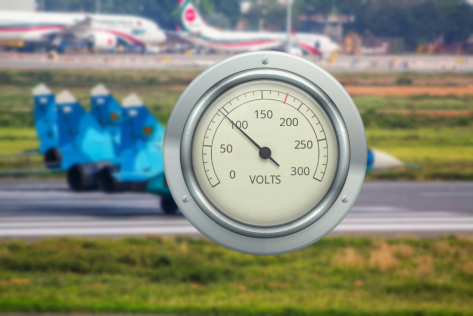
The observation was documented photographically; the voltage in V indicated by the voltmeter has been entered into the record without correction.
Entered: 95 V
